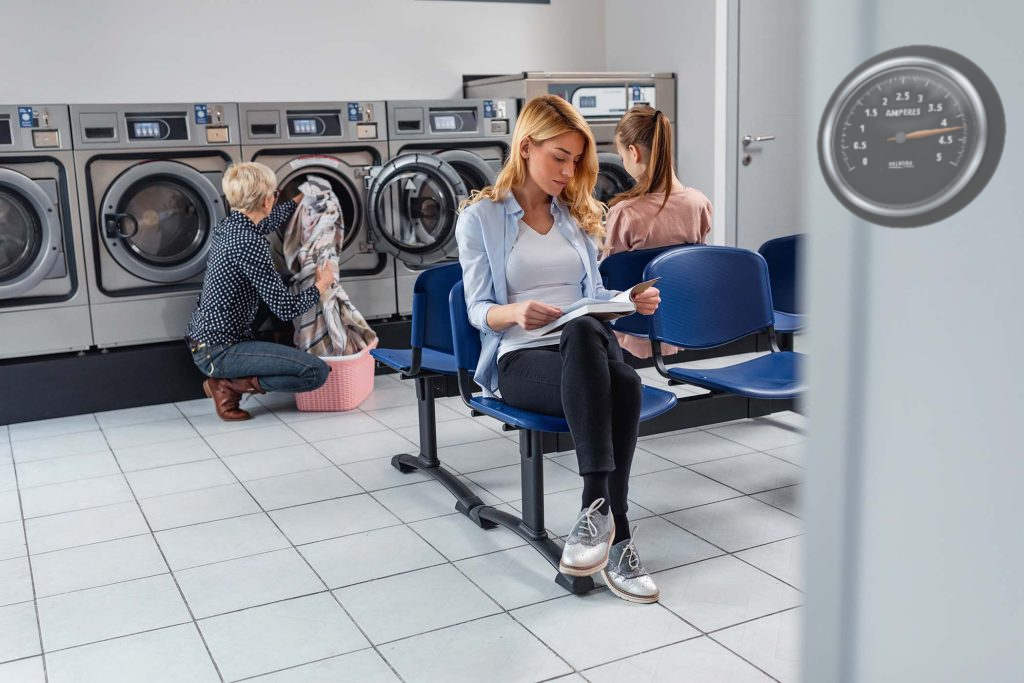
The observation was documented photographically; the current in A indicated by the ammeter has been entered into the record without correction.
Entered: 4.25 A
